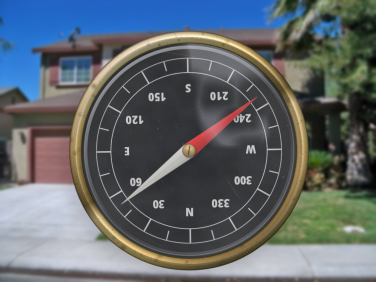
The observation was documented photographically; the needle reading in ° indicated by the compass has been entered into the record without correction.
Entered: 232.5 °
